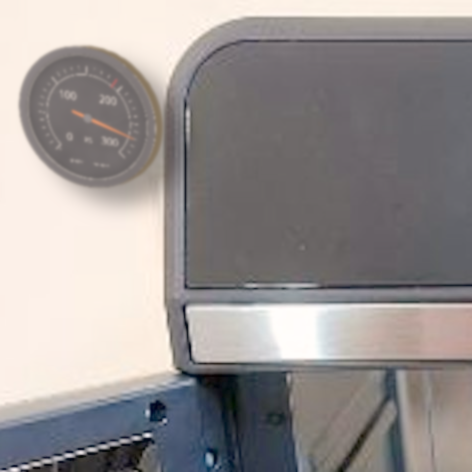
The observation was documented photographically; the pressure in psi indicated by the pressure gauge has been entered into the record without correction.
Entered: 270 psi
